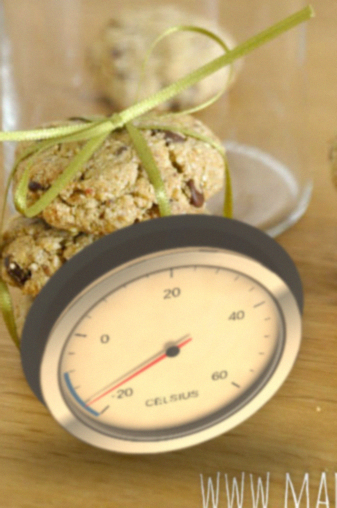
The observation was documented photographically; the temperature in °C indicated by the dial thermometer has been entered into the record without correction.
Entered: -16 °C
